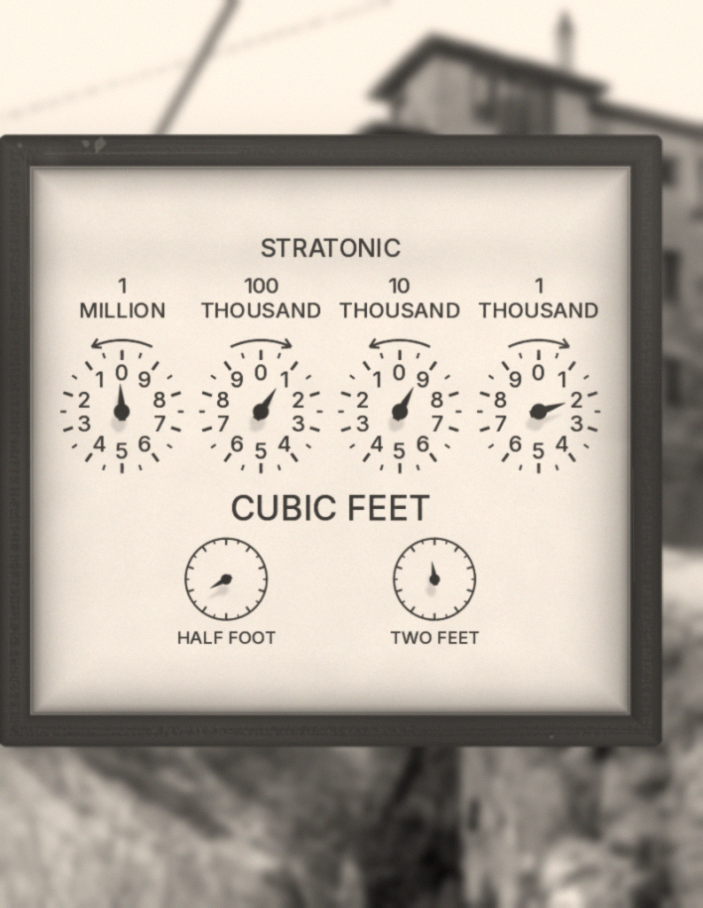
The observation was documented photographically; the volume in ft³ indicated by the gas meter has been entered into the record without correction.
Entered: 9200 ft³
